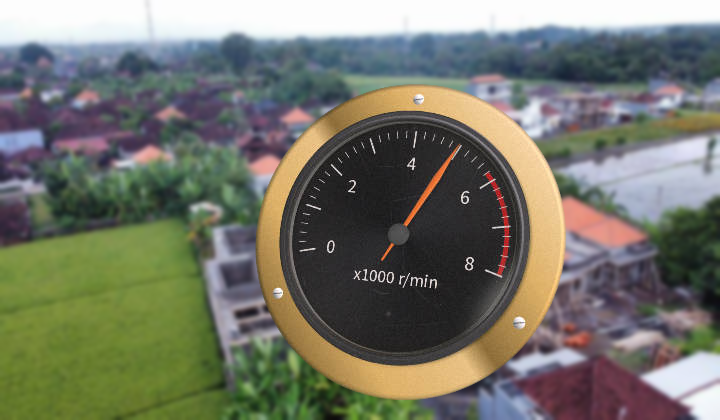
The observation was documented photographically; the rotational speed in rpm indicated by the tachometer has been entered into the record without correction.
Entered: 5000 rpm
